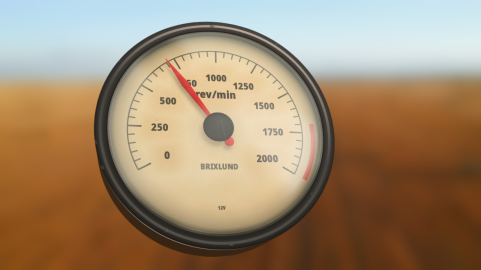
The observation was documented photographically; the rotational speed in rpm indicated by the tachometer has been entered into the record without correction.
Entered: 700 rpm
